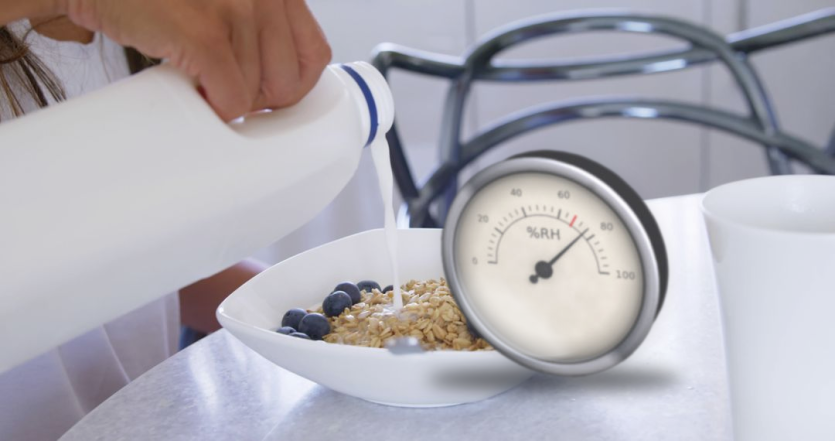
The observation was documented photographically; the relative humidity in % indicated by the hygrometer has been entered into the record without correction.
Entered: 76 %
